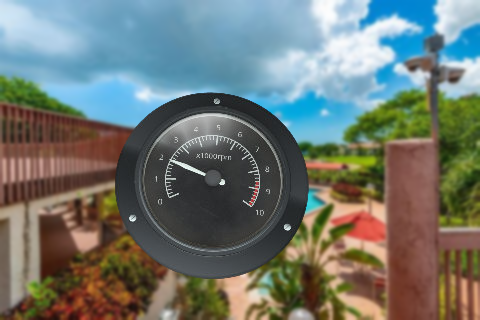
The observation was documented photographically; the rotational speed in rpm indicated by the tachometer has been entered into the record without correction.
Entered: 2000 rpm
